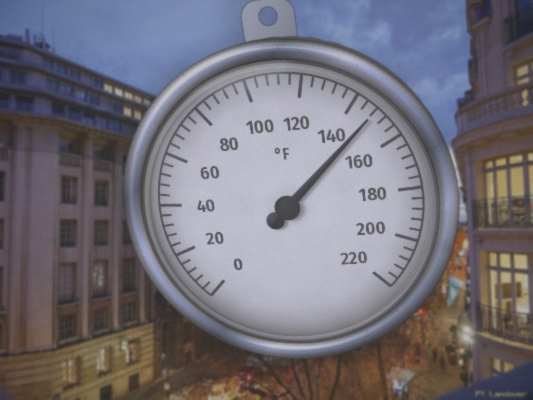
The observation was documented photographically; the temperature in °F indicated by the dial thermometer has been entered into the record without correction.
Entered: 148 °F
